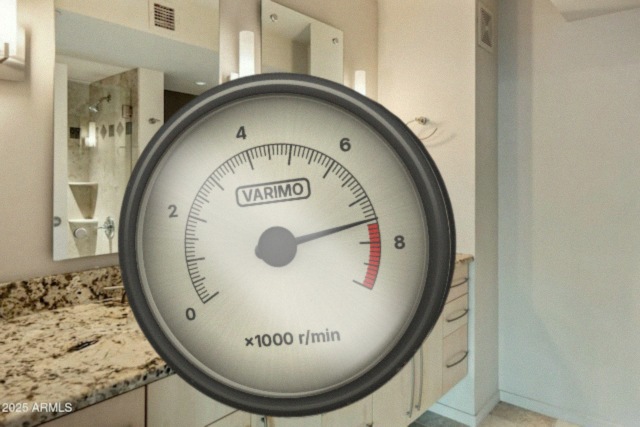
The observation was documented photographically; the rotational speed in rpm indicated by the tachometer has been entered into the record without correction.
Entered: 7500 rpm
